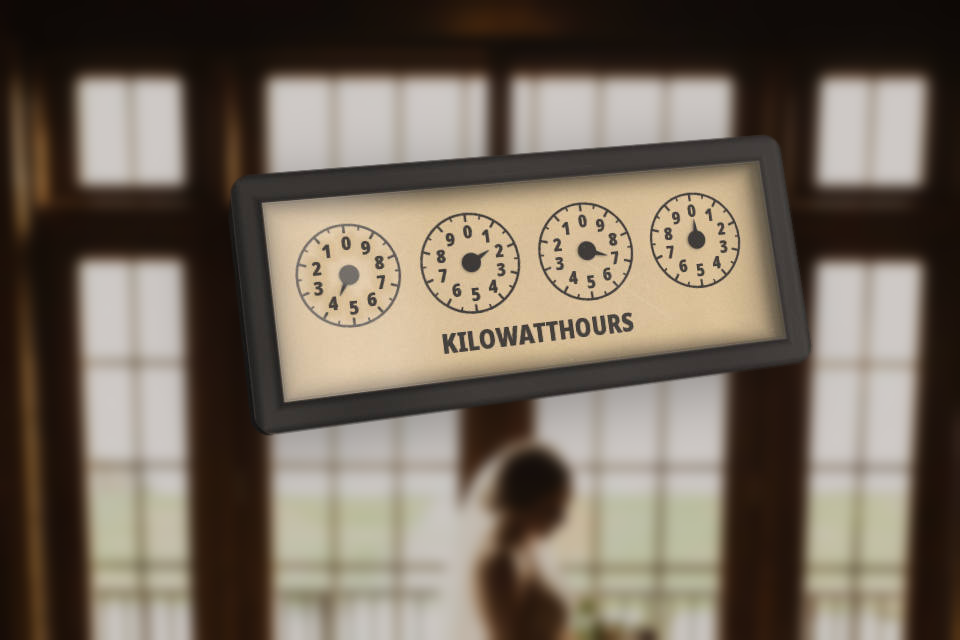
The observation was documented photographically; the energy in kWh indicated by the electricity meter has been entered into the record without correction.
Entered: 4170 kWh
